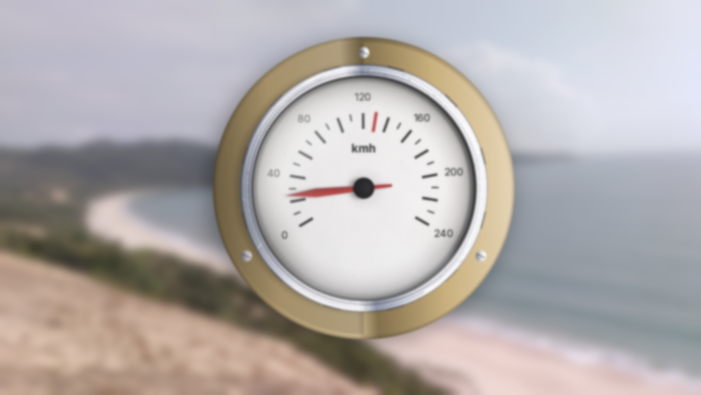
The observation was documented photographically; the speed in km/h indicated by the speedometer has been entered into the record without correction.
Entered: 25 km/h
